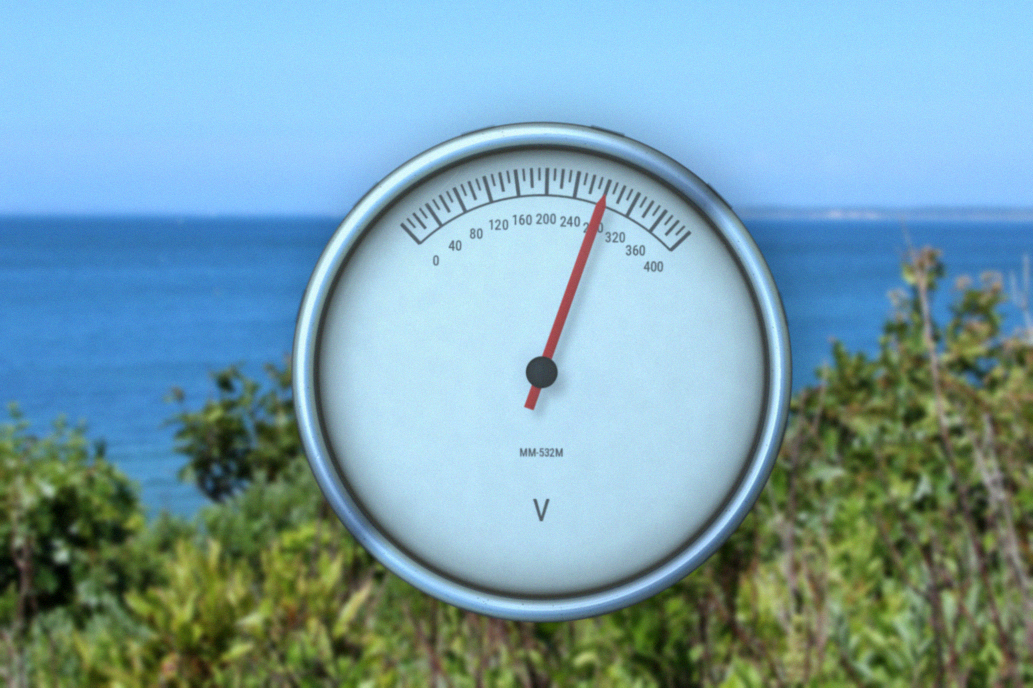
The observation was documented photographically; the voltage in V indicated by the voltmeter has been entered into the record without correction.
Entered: 280 V
